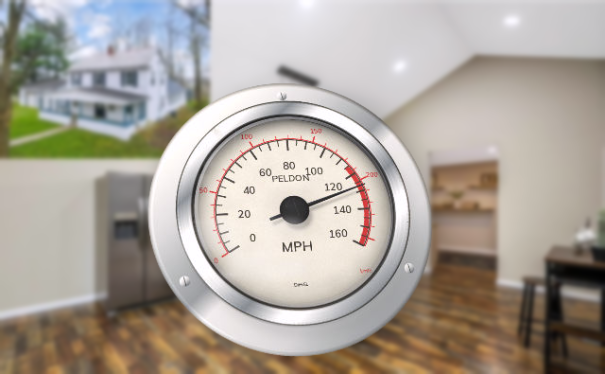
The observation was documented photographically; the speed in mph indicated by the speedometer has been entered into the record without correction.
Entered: 127.5 mph
